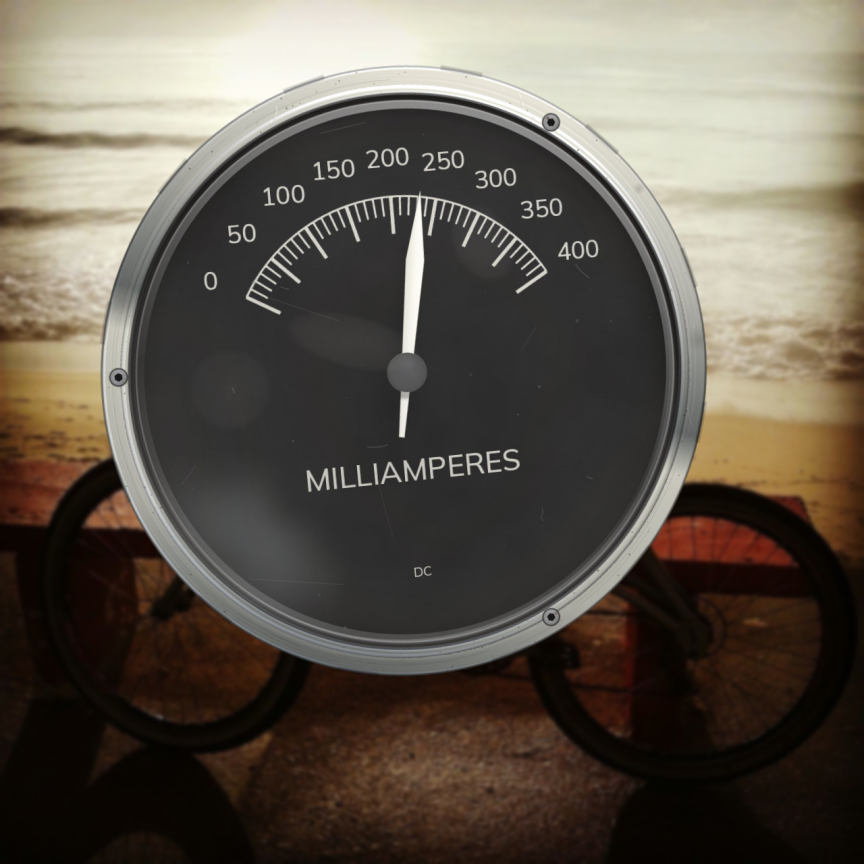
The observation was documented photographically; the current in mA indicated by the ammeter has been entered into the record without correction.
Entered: 230 mA
